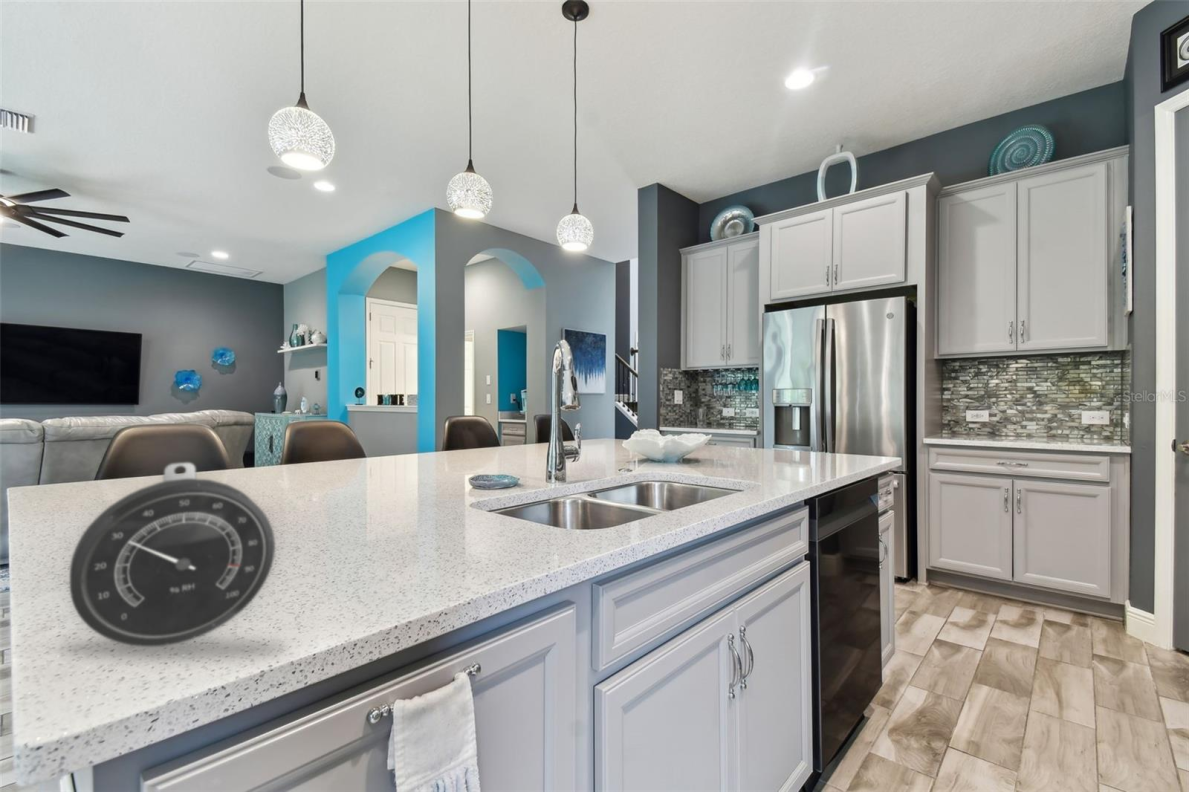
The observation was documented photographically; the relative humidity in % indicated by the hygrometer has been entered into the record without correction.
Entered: 30 %
